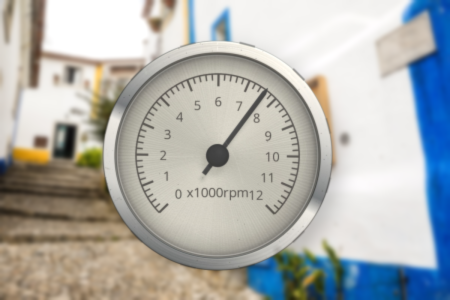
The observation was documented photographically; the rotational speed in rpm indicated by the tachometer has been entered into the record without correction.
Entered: 7600 rpm
